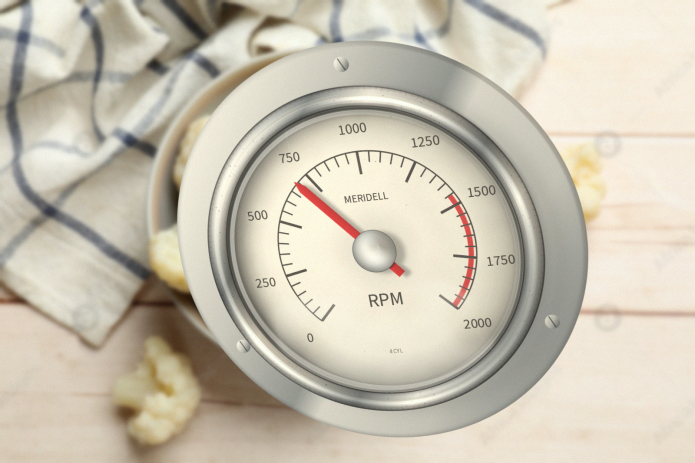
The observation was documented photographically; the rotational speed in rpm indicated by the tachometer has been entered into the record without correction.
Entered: 700 rpm
